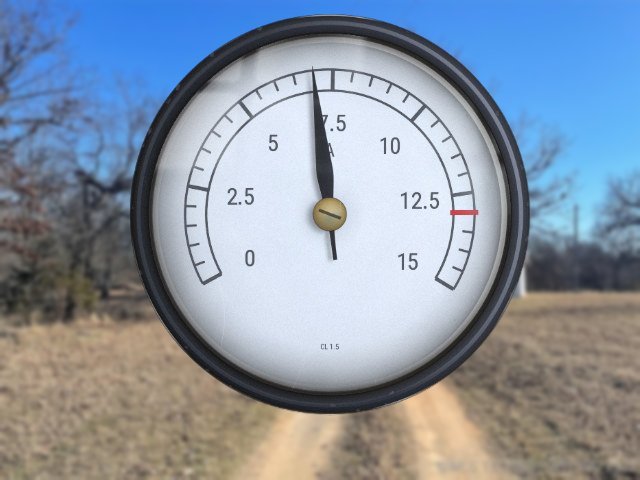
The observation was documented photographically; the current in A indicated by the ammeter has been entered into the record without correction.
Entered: 7 A
